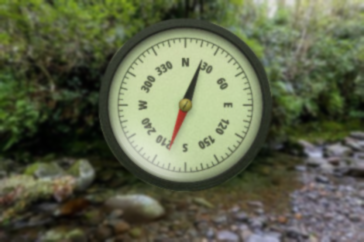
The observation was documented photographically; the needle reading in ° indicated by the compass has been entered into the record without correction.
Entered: 200 °
